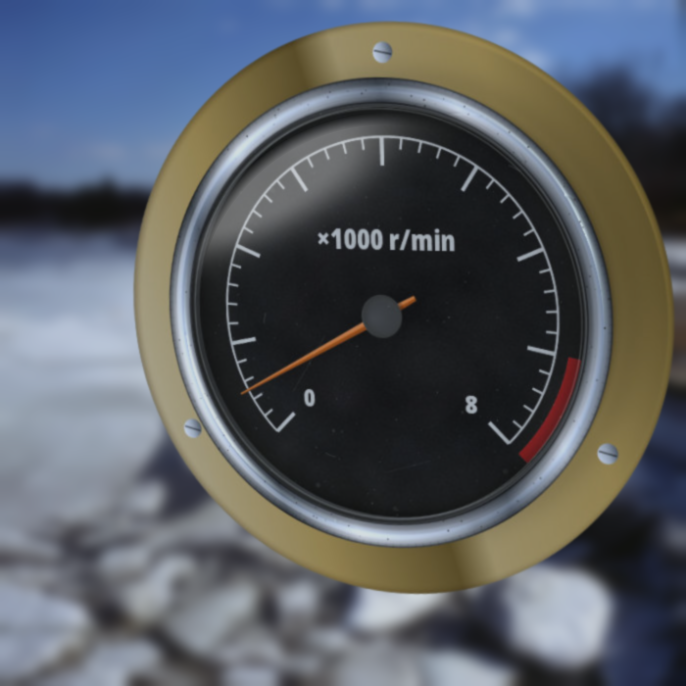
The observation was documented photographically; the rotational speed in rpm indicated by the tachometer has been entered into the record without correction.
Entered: 500 rpm
